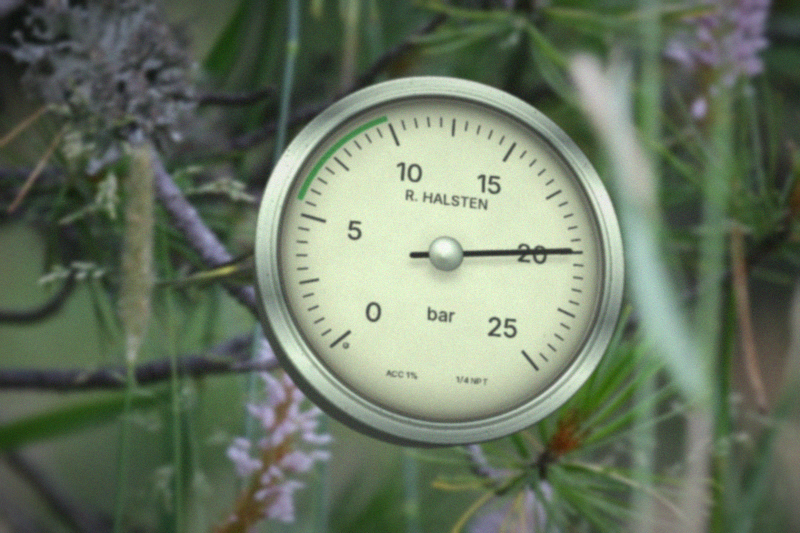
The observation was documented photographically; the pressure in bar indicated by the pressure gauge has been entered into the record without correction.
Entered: 20 bar
